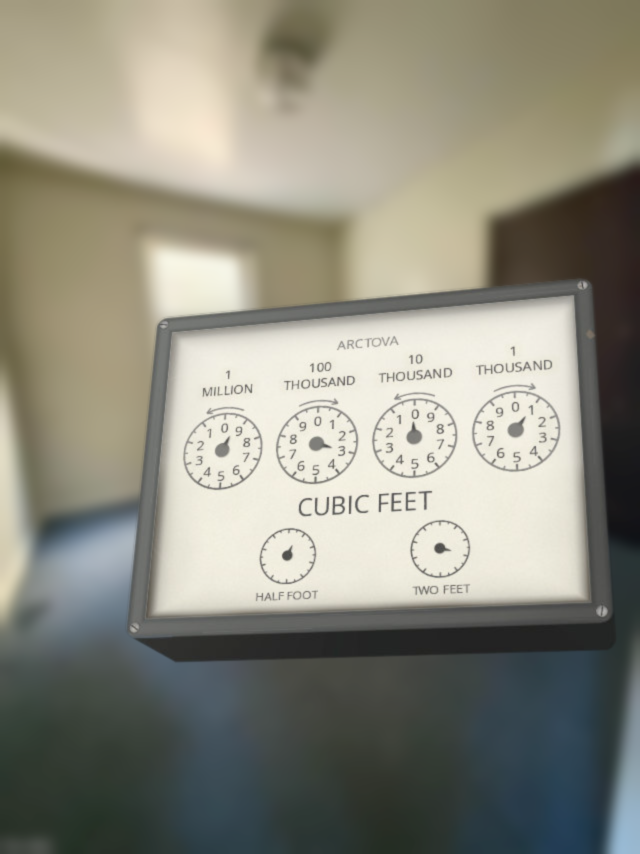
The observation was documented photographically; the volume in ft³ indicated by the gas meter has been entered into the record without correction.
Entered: 930100 ft³
